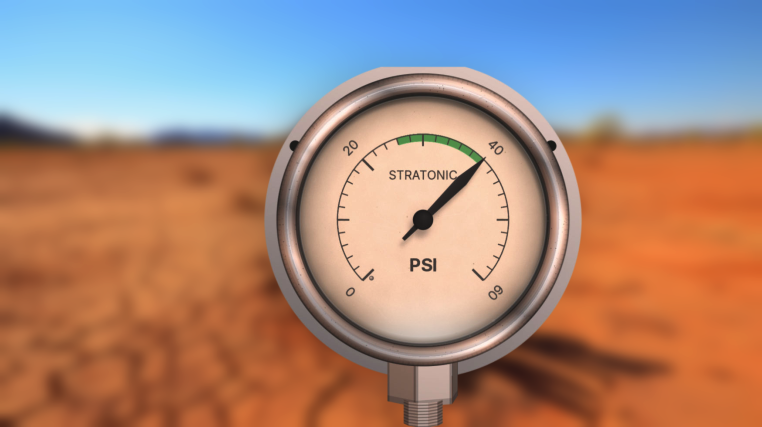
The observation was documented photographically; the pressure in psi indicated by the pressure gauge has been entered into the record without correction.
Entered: 40 psi
